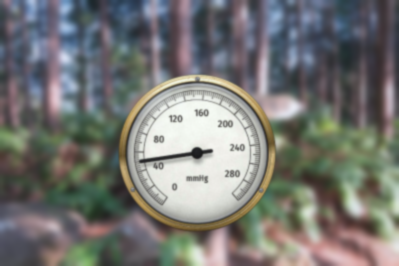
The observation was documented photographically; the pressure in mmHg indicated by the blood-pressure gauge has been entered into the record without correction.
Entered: 50 mmHg
